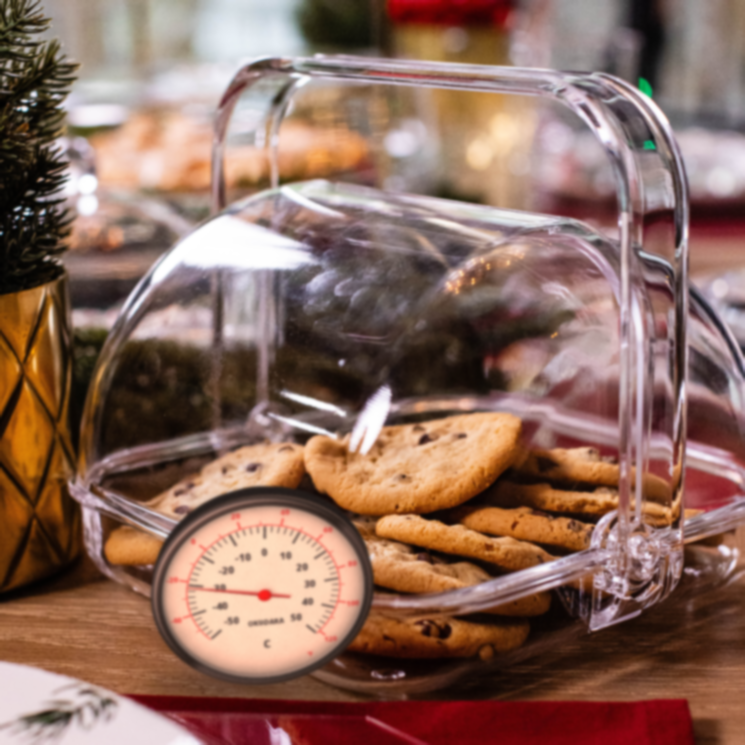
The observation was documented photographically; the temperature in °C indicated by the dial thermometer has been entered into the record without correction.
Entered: -30 °C
